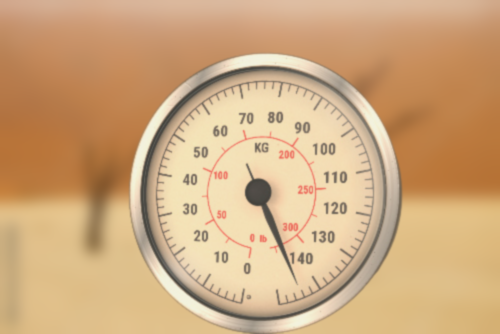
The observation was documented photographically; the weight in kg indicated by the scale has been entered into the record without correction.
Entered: 144 kg
